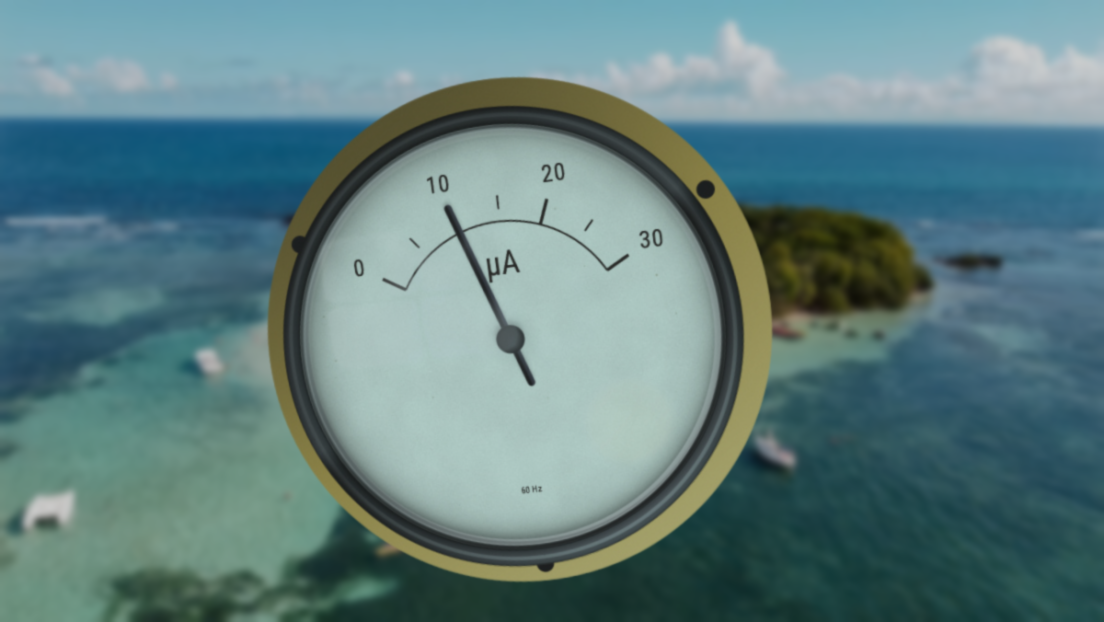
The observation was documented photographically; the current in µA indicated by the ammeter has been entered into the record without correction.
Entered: 10 µA
